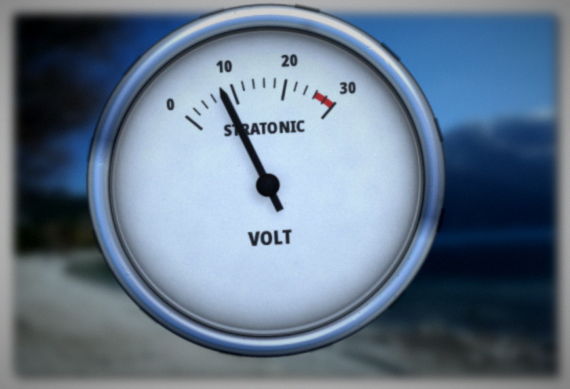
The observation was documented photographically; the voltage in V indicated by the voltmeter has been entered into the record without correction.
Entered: 8 V
